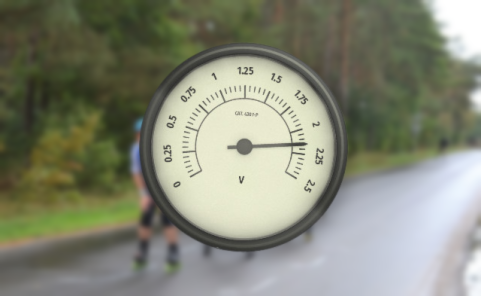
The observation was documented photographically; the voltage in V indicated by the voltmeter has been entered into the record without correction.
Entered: 2.15 V
